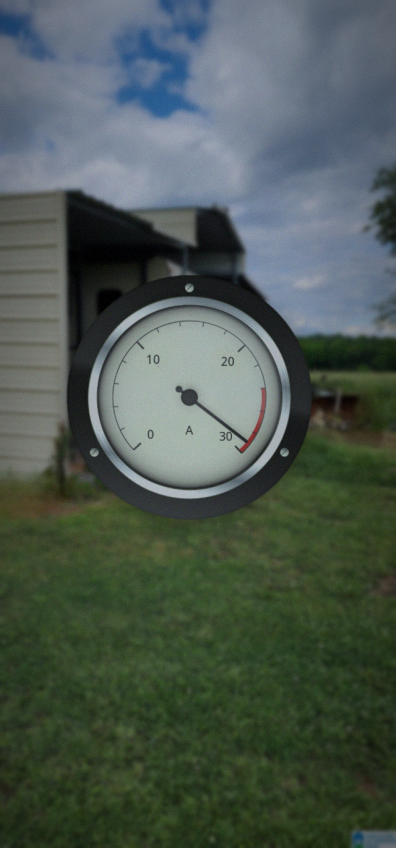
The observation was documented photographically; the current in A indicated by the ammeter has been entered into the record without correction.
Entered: 29 A
